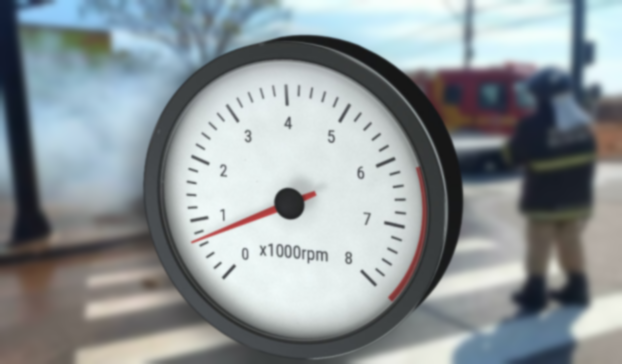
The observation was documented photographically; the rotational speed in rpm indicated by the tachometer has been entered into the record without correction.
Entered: 700 rpm
